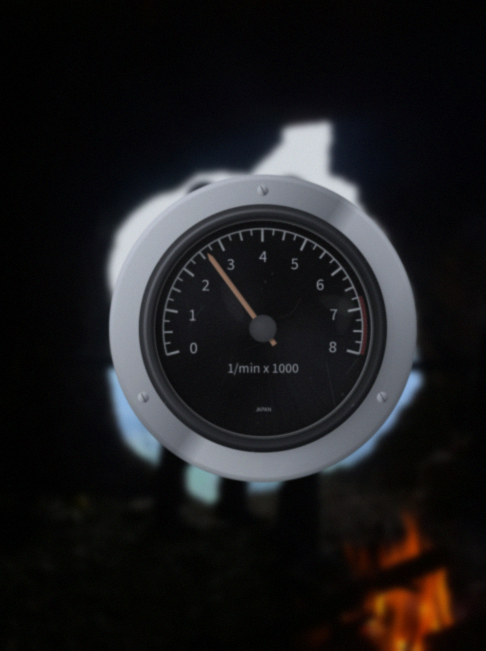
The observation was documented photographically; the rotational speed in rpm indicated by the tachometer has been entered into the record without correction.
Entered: 2625 rpm
